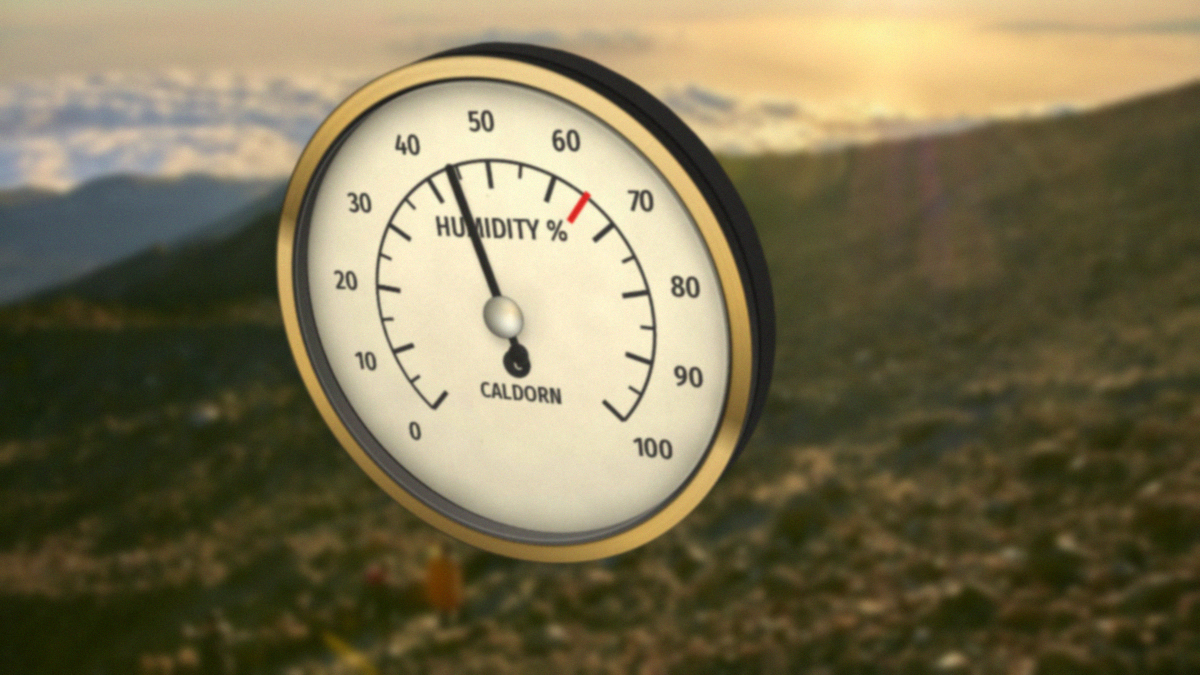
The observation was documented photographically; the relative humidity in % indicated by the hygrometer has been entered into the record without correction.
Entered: 45 %
